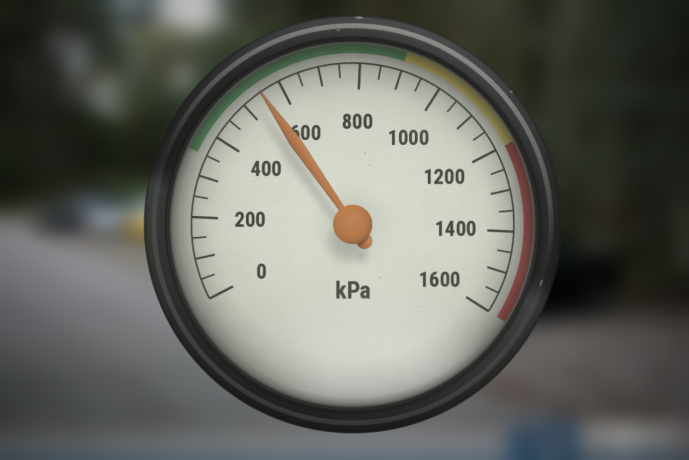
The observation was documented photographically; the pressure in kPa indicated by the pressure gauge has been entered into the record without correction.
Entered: 550 kPa
